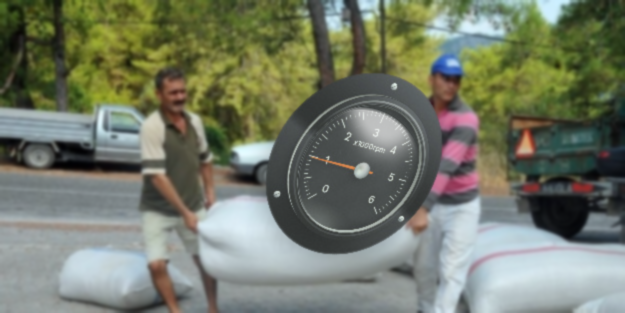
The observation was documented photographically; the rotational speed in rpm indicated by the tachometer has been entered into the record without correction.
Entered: 1000 rpm
